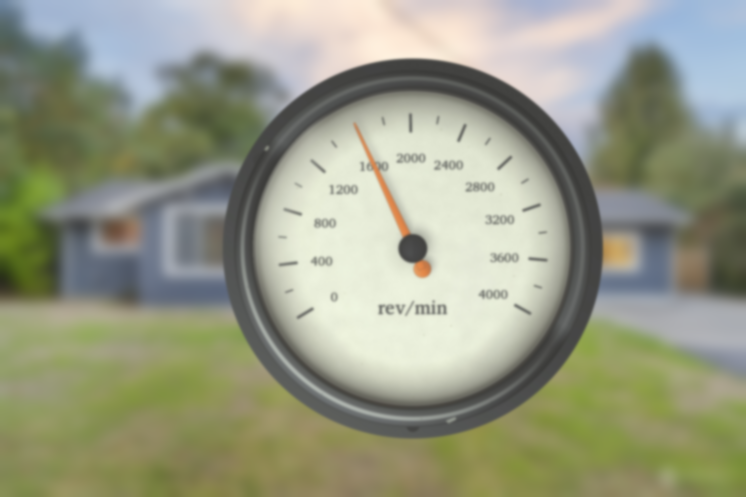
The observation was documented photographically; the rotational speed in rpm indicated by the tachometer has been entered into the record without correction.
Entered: 1600 rpm
